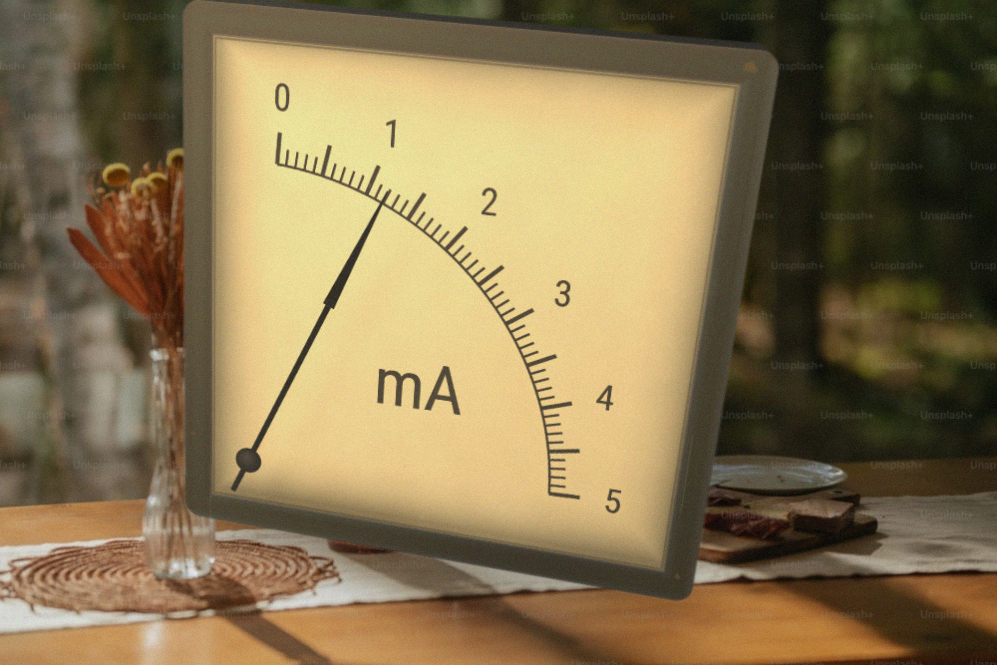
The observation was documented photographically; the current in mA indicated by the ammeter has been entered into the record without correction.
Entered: 1.2 mA
